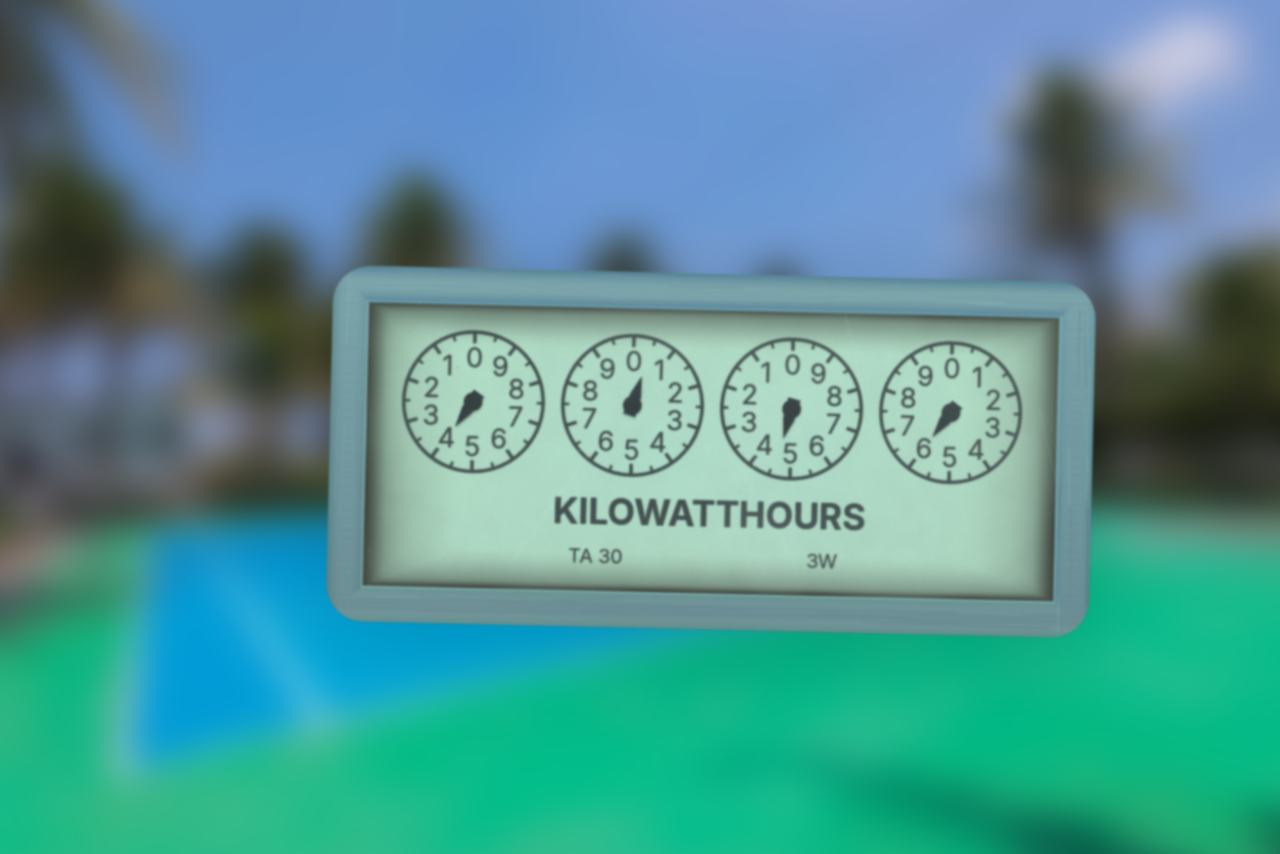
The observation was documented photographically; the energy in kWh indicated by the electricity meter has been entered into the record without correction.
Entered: 4046 kWh
